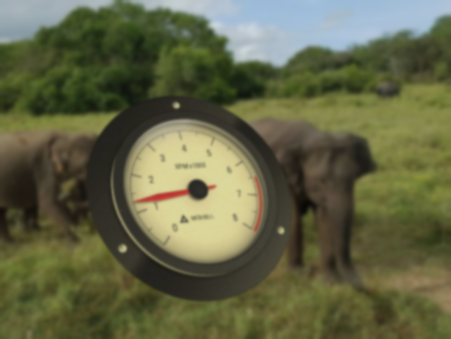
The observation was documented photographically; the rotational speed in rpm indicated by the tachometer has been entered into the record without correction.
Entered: 1250 rpm
